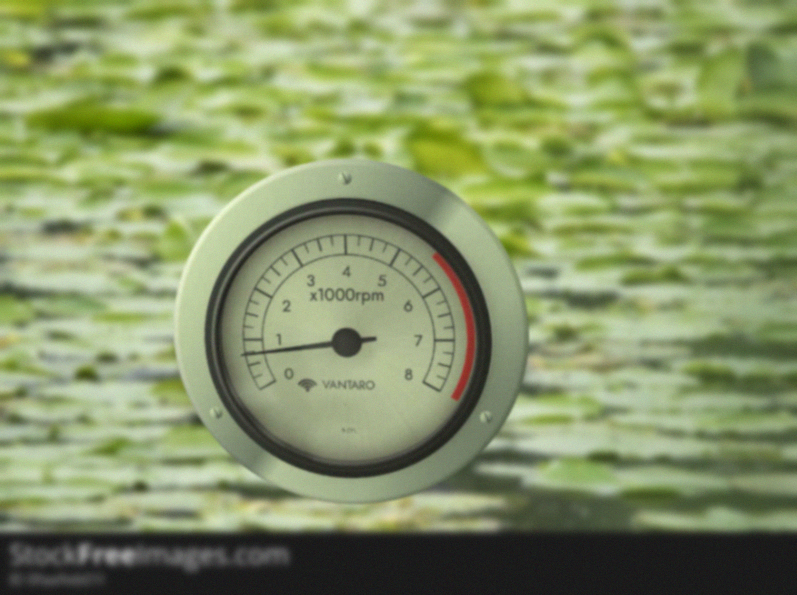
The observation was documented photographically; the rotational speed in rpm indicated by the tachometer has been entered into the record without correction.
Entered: 750 rpm
